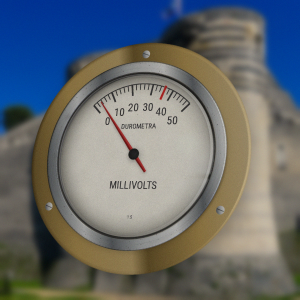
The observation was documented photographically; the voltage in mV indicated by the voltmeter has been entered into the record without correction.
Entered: 4 mV
